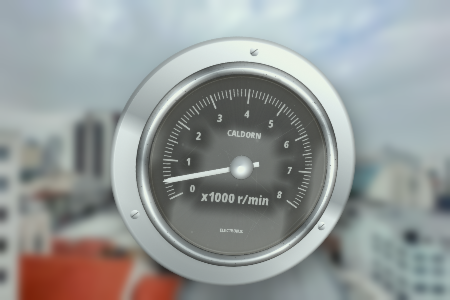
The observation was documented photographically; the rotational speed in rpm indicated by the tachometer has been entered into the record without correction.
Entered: 500 rpm
